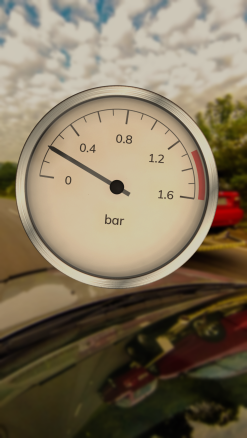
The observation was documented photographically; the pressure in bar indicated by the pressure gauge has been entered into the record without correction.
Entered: 0.2 bar
